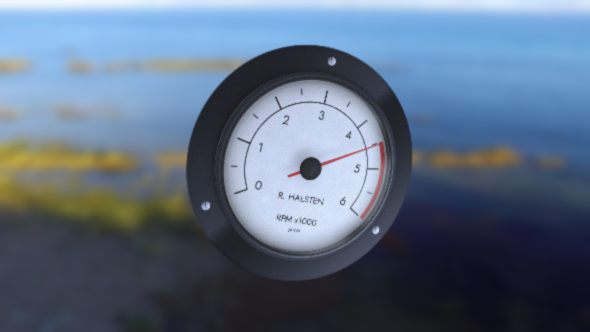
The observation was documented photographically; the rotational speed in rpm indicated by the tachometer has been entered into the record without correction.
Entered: 4500 rpm
